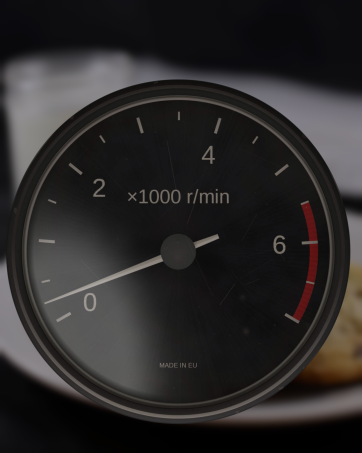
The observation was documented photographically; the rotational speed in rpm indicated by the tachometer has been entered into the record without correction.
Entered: 250 rpm
